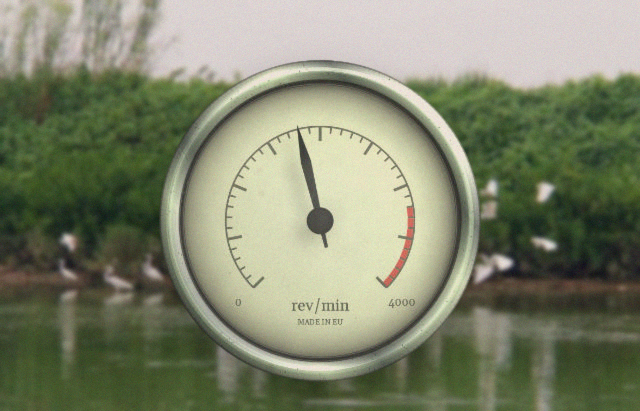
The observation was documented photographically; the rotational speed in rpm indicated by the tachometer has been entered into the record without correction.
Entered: 1800 rpm
